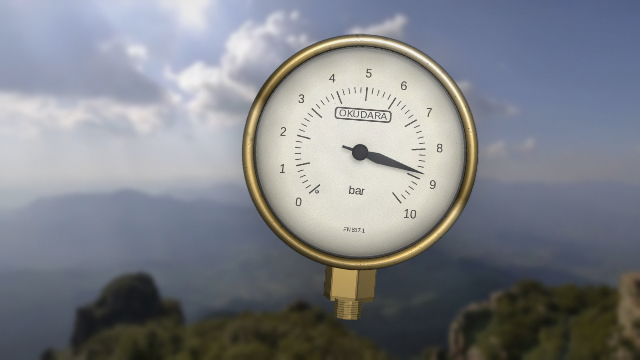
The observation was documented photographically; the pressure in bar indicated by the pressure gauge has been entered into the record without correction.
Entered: 8.8 bar
